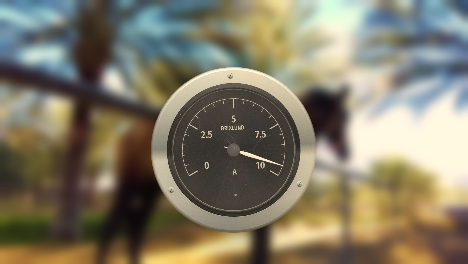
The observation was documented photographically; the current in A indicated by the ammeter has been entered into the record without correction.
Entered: 9.5 A
